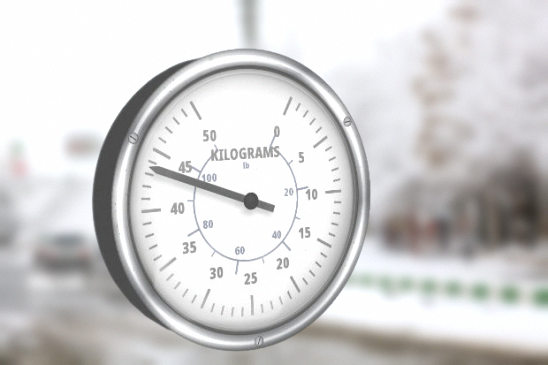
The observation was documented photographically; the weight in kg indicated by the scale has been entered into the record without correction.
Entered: 43.5 kg
